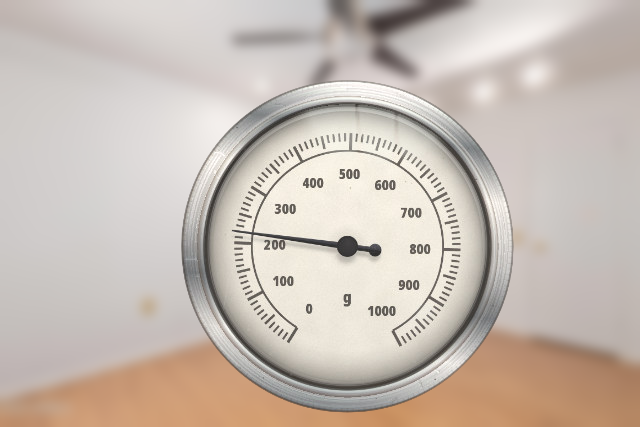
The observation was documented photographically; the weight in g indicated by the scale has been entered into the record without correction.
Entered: 220 g
